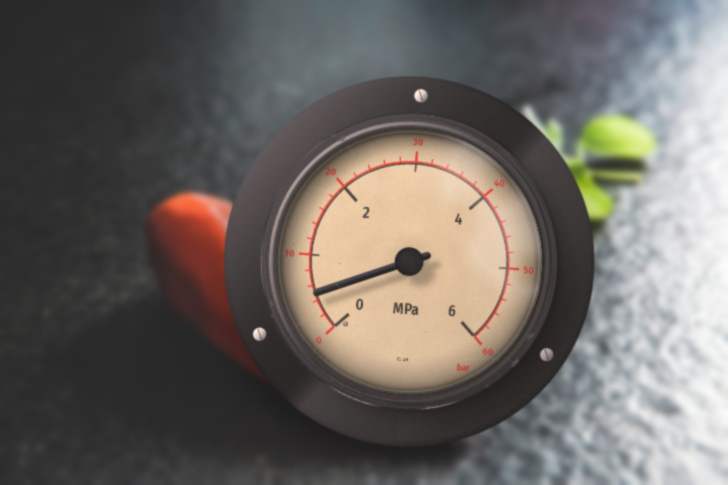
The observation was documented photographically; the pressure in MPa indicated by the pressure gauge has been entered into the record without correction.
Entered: 0.5 MPa
